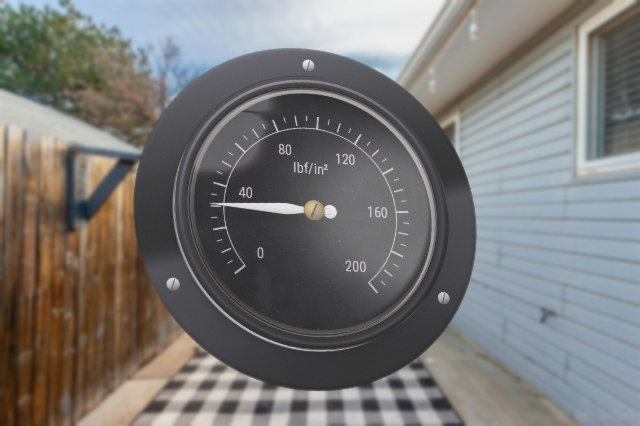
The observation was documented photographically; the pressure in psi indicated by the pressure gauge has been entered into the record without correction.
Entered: 30 psi
